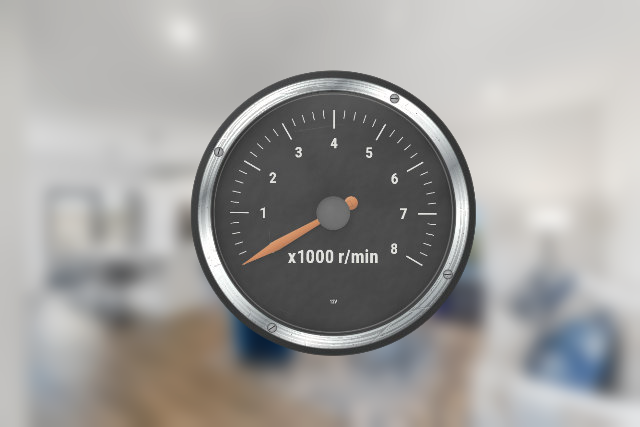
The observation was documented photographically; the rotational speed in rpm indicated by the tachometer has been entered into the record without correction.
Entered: 0 rpm
